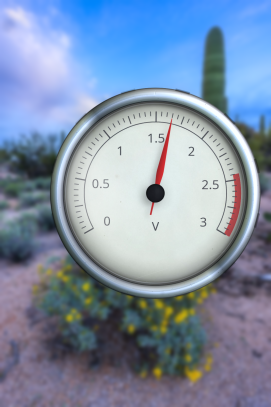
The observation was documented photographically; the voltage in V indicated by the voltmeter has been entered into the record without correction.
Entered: 1.65 V
